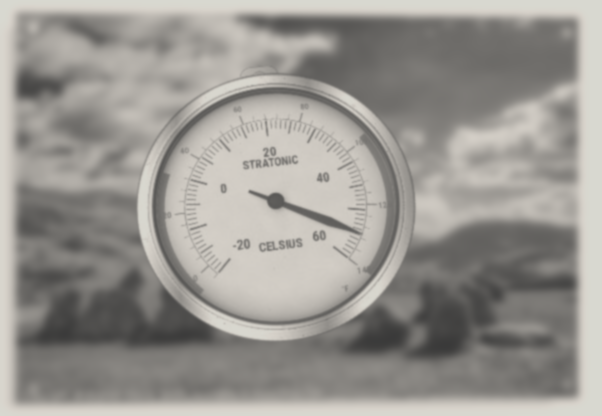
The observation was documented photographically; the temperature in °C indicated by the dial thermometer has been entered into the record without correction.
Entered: 55 °C
